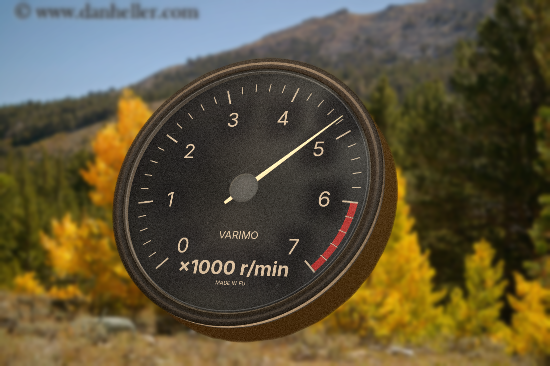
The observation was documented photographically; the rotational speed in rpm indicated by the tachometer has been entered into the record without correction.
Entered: 4800 rpm
